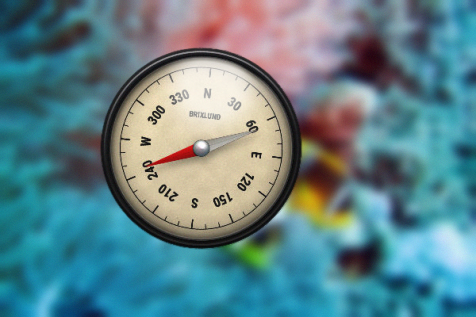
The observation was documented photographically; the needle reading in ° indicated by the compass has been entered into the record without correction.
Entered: 245 °
